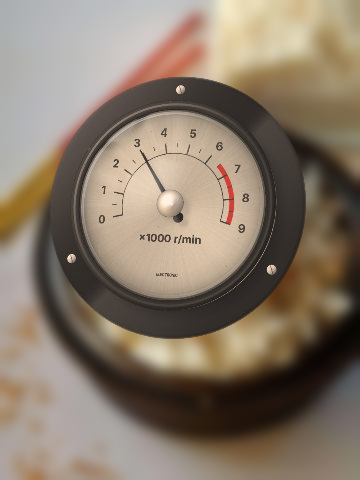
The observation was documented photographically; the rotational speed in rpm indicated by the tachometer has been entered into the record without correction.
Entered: 3000 rpm
